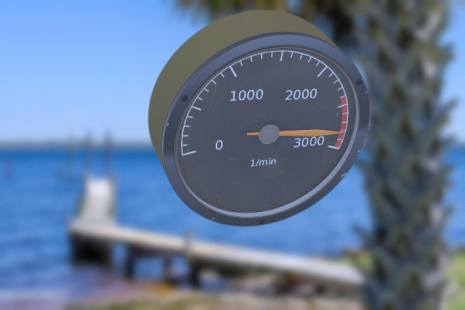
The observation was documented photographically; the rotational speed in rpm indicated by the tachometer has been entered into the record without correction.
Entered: 2800 rpm
